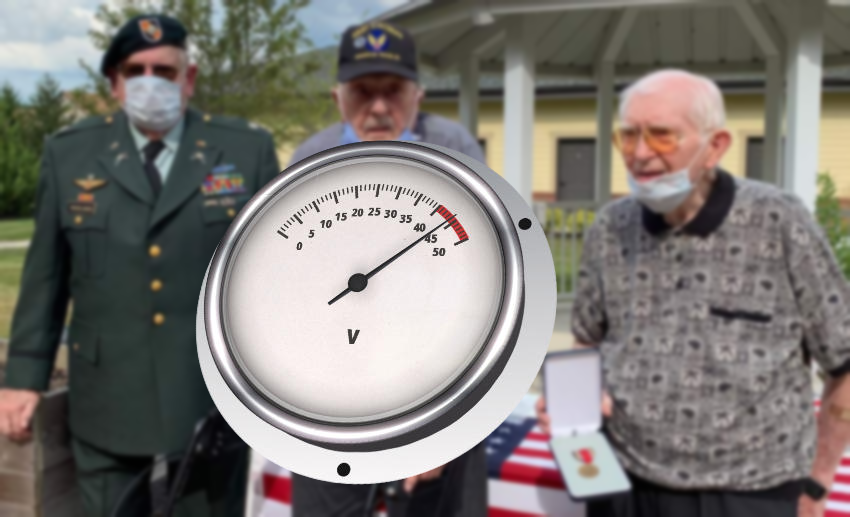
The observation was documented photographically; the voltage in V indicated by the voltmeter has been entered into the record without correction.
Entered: 45 V
